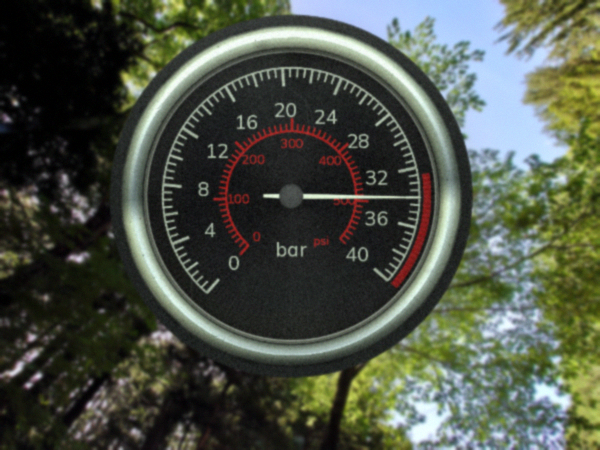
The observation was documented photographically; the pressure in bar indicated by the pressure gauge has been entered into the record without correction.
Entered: 34 bar
